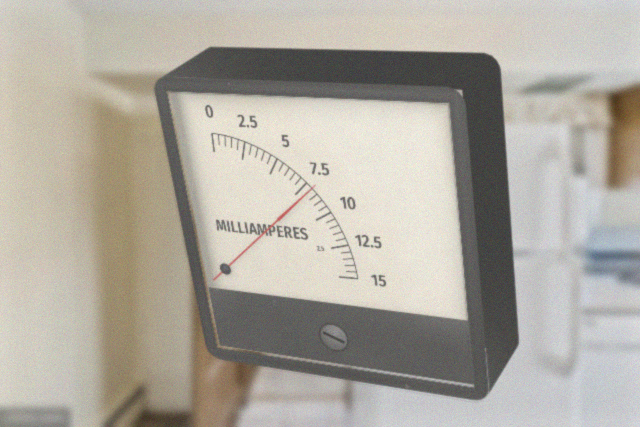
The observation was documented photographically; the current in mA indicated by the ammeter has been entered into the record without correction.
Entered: 8 mA
